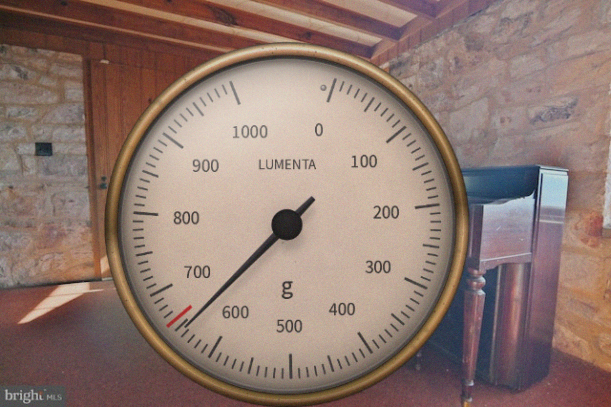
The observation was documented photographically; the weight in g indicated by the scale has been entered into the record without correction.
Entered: 645 g
